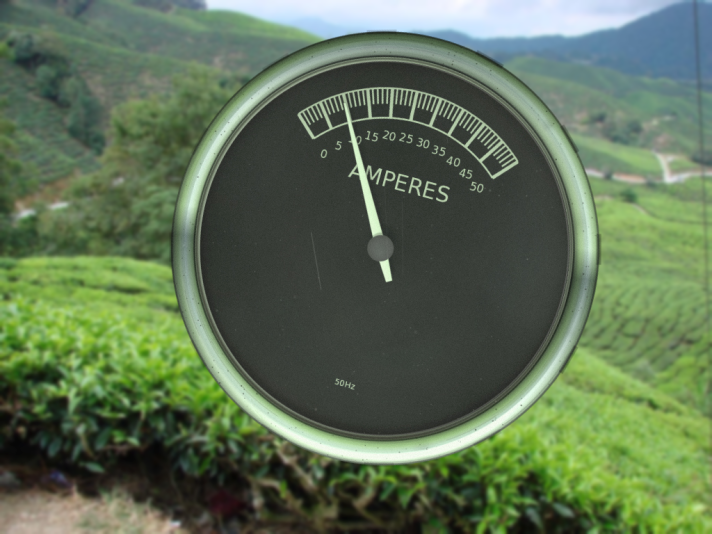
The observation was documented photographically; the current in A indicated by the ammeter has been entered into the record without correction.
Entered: 10 A
